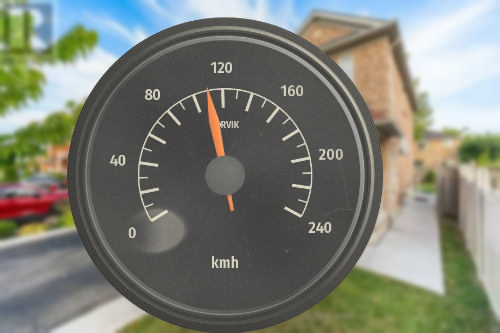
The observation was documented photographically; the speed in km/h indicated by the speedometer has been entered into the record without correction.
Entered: 110 km/h
